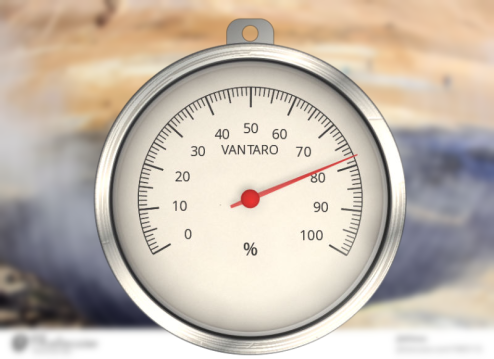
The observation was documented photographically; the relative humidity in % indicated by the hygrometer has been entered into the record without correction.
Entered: 78 %
